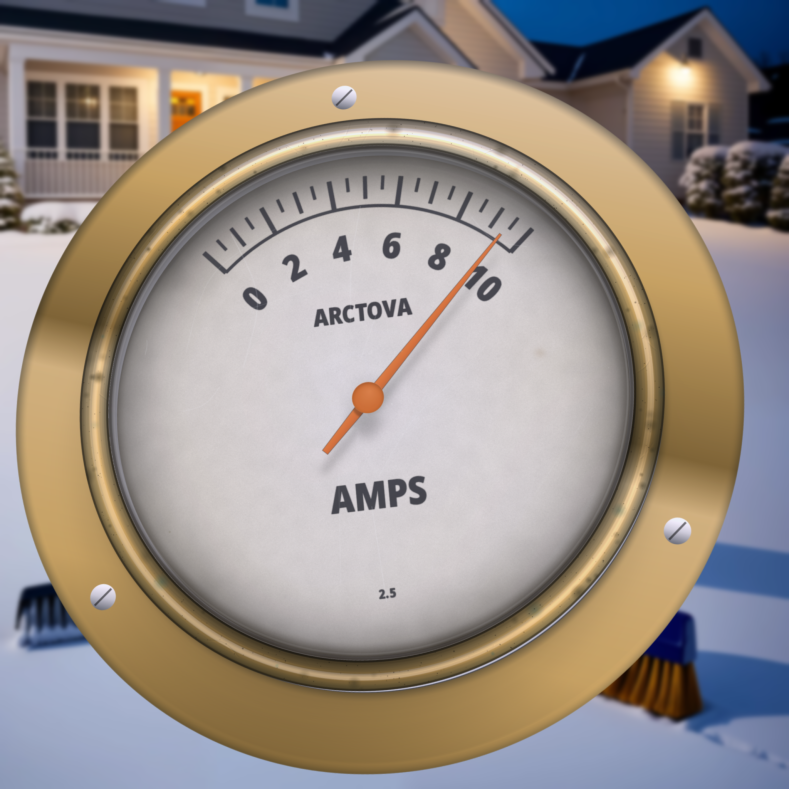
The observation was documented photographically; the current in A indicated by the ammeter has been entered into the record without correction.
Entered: 9.5 A
